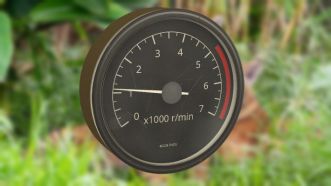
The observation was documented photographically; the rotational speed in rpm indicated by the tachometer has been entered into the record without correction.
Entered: 1125 rpm
